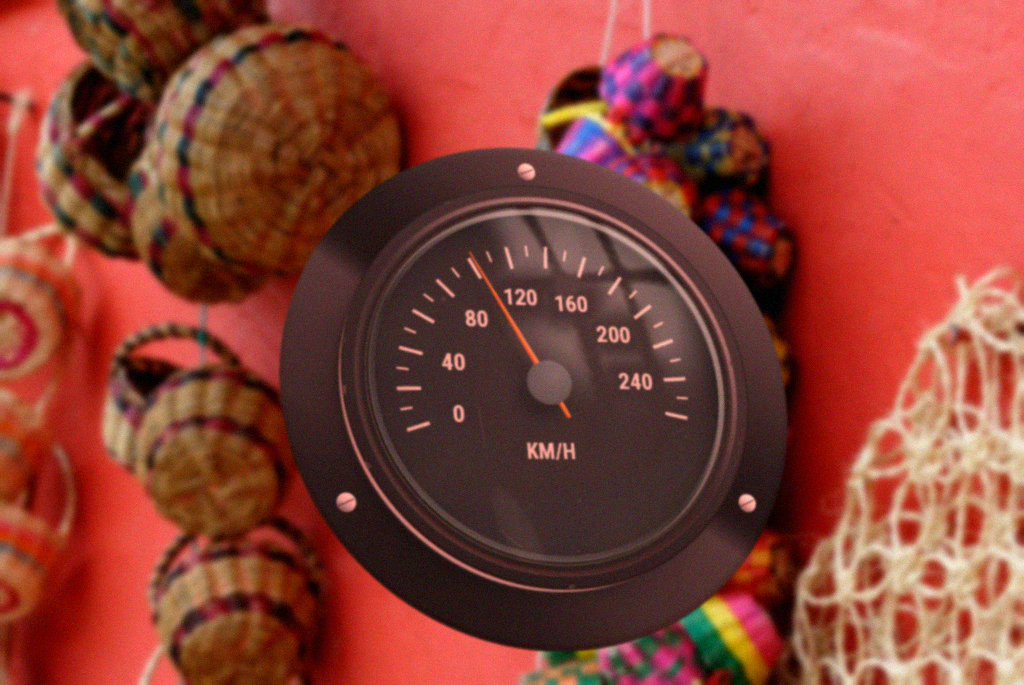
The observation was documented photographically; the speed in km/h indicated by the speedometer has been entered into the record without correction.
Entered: 100 km/h
